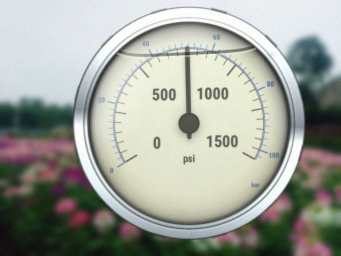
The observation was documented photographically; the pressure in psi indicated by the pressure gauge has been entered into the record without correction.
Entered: 750 psi
